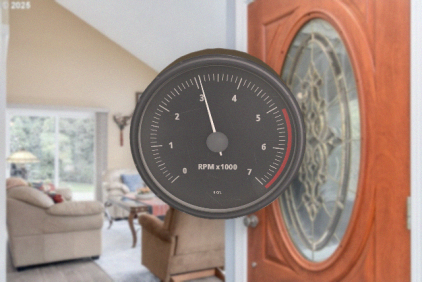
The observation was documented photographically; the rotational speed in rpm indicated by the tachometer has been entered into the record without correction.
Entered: 3100 rpm
